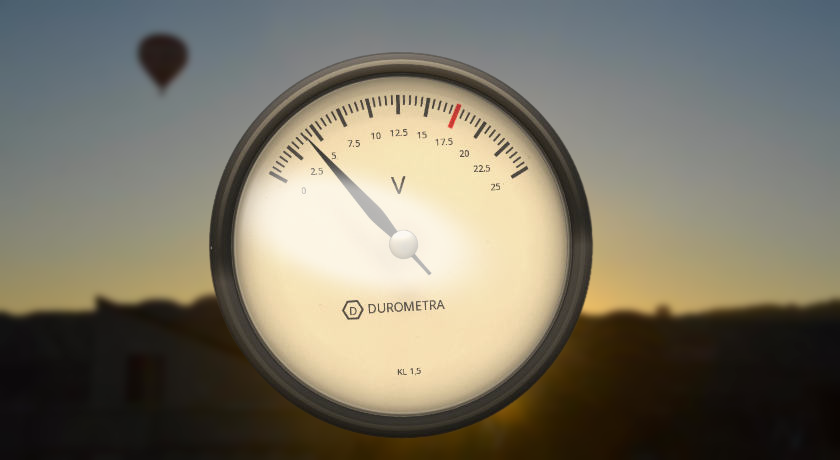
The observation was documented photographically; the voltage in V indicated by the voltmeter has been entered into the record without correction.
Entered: 4 V
